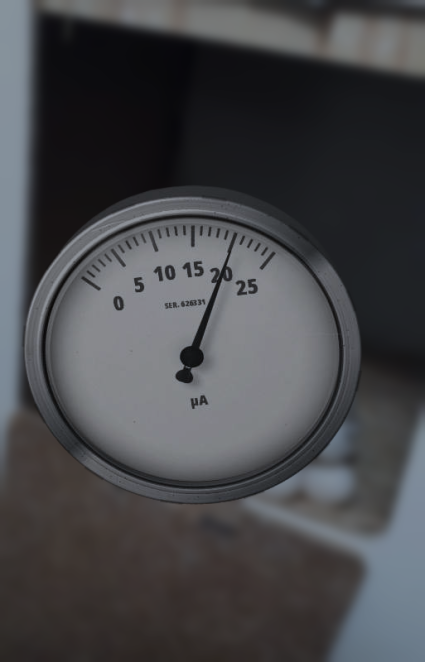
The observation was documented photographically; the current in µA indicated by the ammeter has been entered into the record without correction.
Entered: 20 µA
